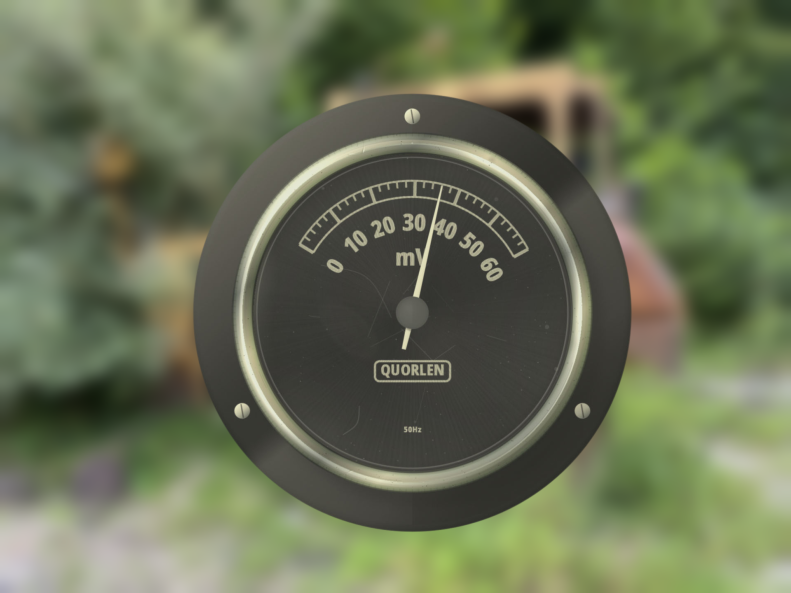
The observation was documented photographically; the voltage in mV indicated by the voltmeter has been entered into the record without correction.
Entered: 36 mV
